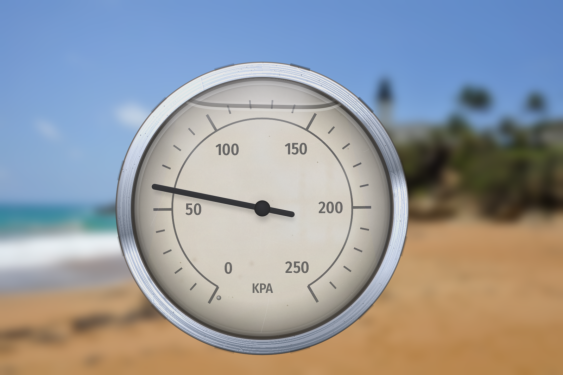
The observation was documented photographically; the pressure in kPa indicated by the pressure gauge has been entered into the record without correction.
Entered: 60 kPa
